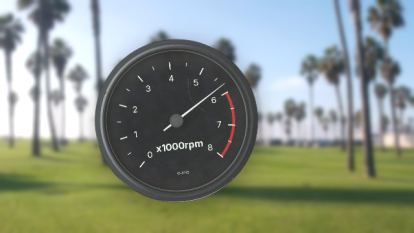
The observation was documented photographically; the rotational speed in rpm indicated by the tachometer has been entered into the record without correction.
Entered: 5750 rpm
